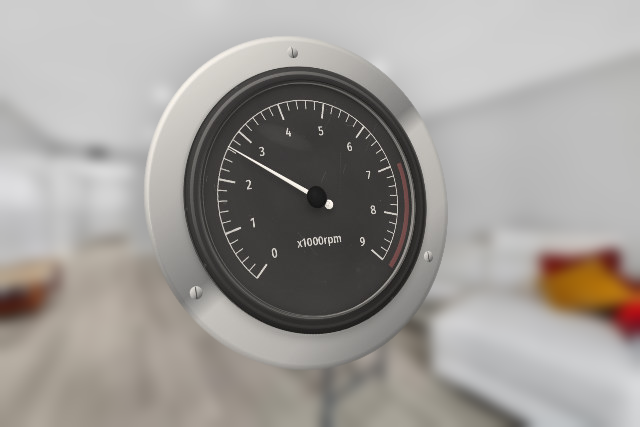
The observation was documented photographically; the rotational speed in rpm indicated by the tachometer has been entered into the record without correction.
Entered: 2600 rpm
